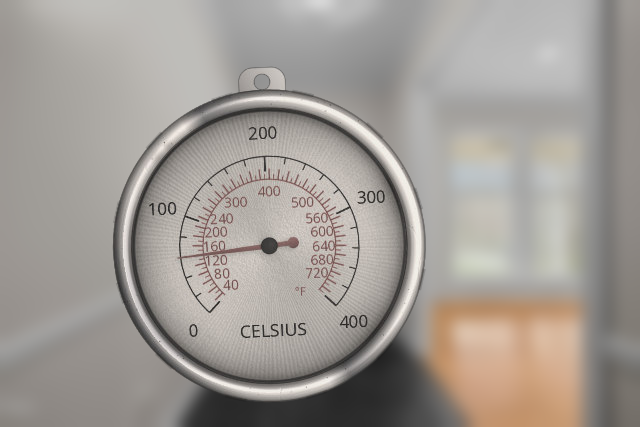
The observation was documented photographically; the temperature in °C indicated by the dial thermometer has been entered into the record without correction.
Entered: 60 °C
